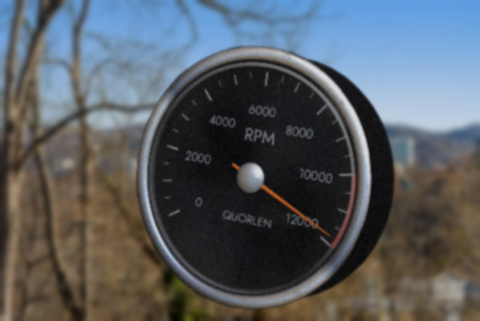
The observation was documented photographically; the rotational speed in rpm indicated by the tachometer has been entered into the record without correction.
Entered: 11750 rpm
